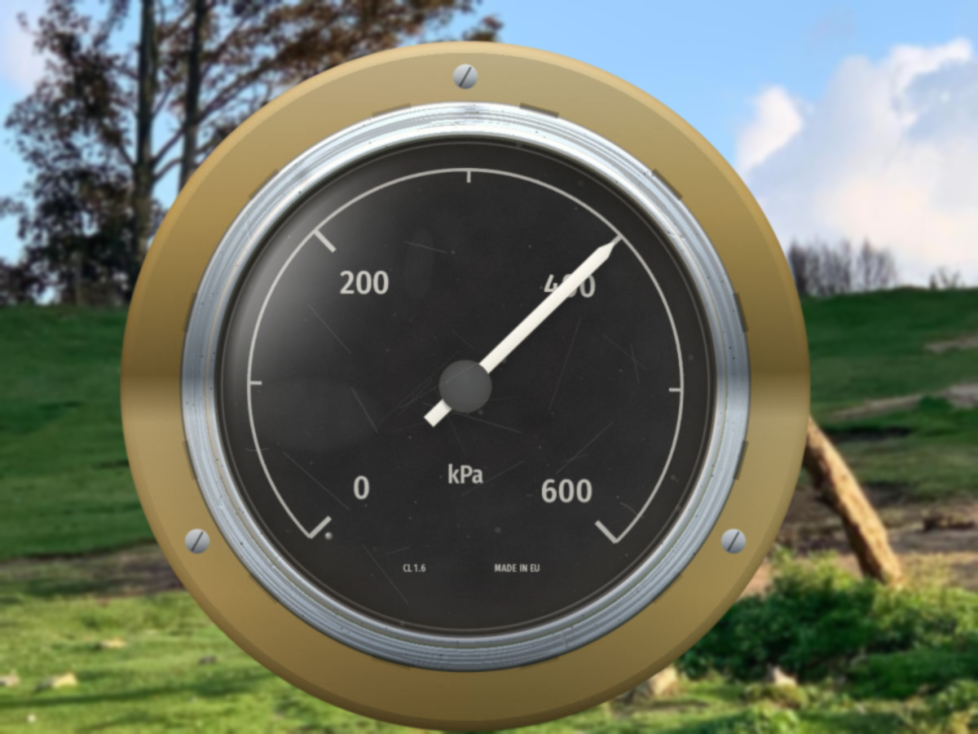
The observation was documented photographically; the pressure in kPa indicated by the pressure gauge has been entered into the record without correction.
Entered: 400 kPa
